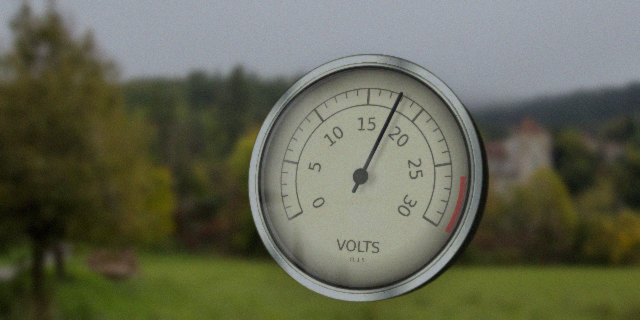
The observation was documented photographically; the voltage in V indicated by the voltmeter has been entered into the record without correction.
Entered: 18 V
